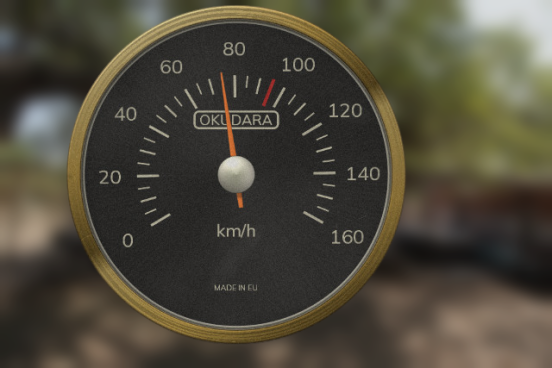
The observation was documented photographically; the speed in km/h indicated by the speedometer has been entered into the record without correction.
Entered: 75 km/h
